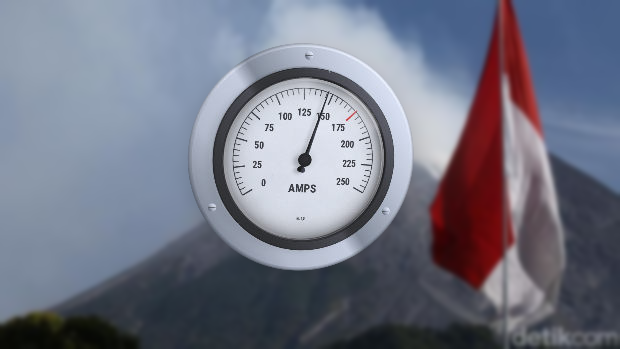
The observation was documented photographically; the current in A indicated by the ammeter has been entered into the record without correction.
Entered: 145 A
